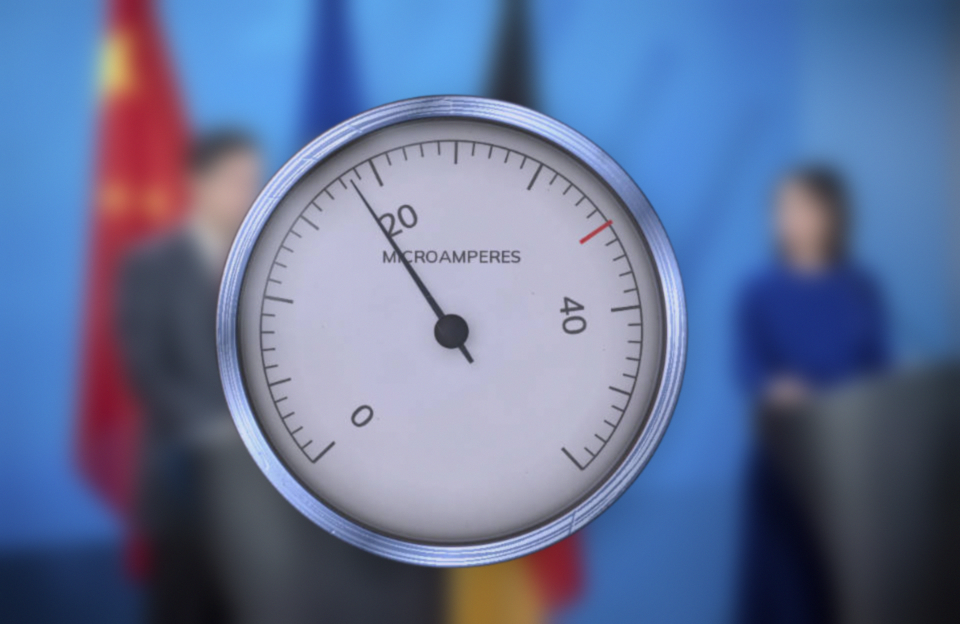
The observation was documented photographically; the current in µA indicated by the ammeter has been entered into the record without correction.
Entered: 18.5 µA
